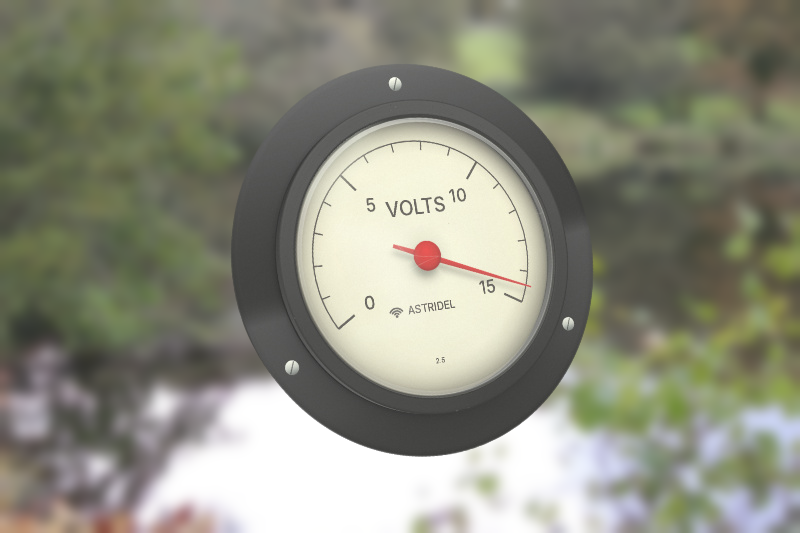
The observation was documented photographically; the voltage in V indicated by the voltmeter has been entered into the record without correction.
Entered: 14.5 V
